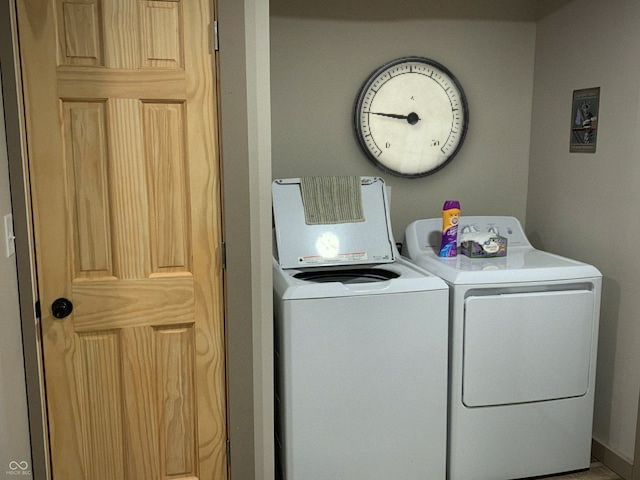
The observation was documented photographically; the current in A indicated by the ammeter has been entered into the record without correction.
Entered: 10 A
